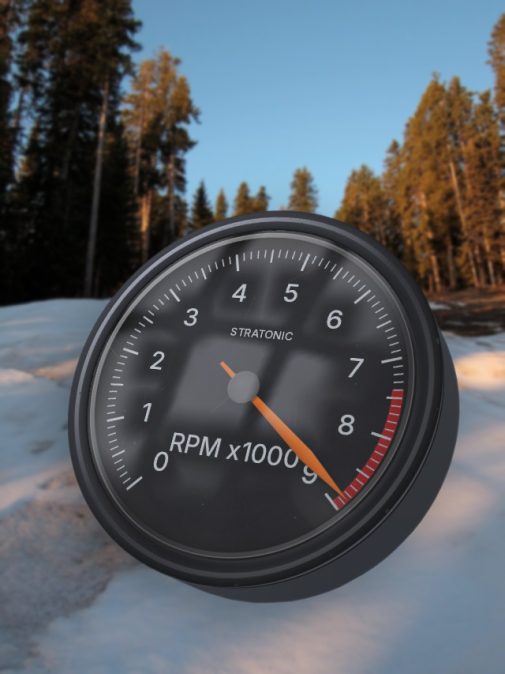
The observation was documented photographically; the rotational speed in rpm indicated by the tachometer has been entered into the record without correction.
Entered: 8850 rpm
